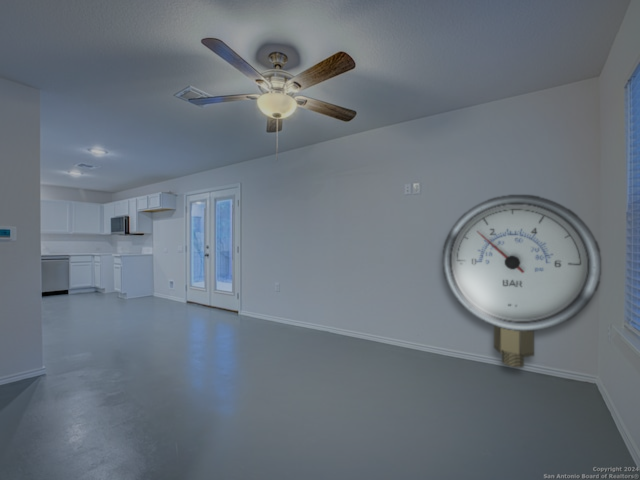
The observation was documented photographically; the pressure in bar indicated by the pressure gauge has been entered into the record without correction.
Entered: 1.5 bar
